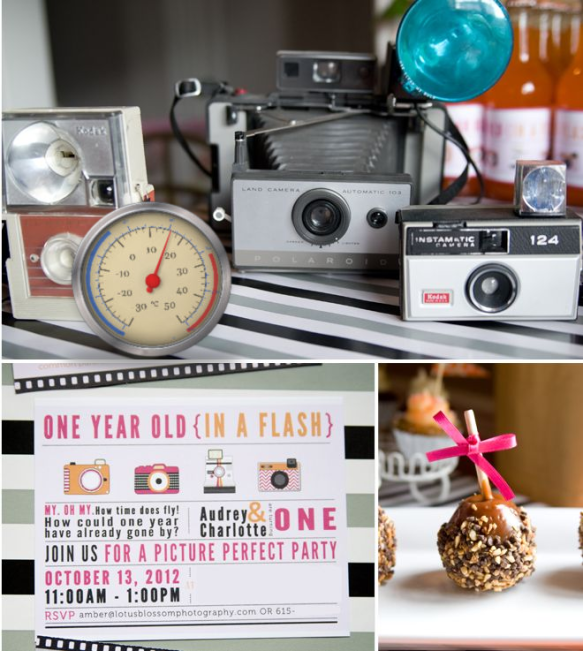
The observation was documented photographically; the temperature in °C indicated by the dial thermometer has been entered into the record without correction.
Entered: 16 °C
